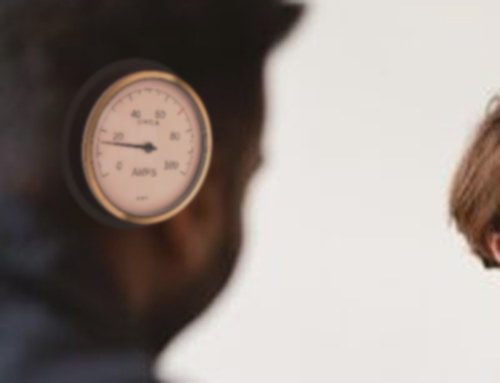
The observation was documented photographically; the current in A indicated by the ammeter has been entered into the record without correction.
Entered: 15 A
